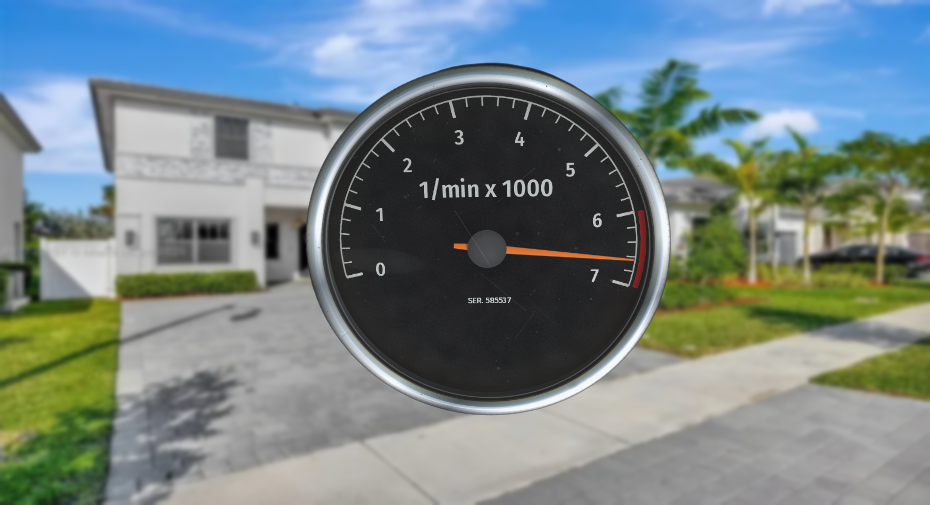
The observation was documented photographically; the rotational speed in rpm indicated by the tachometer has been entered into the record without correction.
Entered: 6600 rpm
